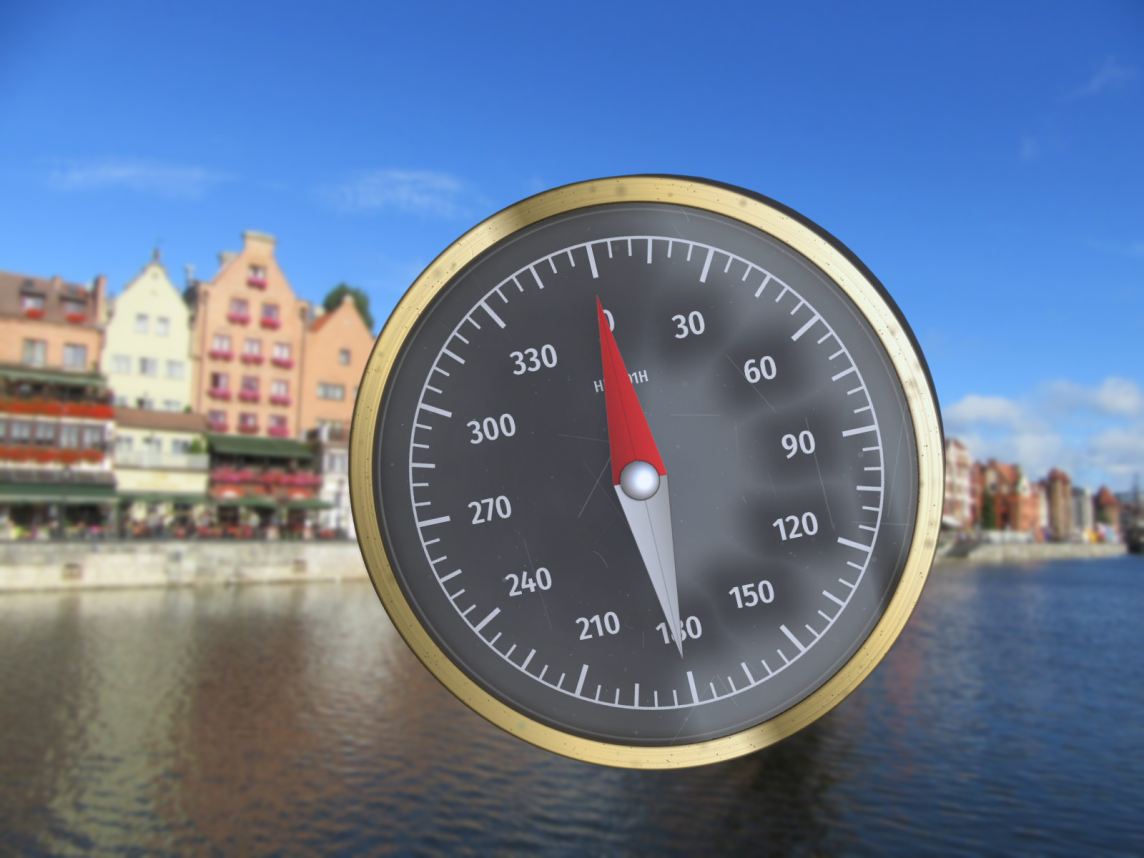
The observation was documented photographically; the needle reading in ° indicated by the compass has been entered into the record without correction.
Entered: 0 °
